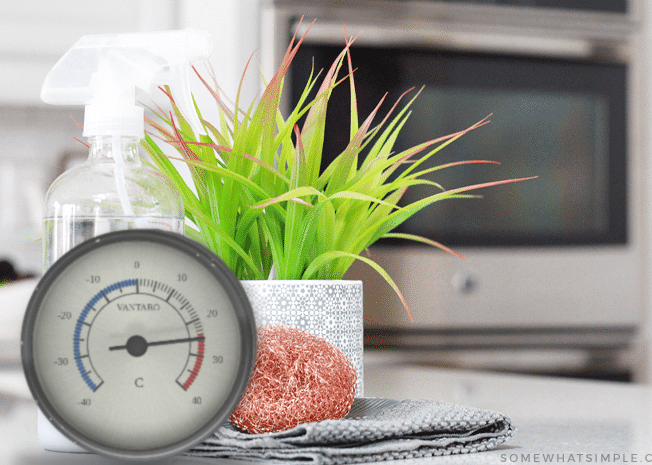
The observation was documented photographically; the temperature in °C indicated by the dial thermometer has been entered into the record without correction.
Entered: 25 °C
